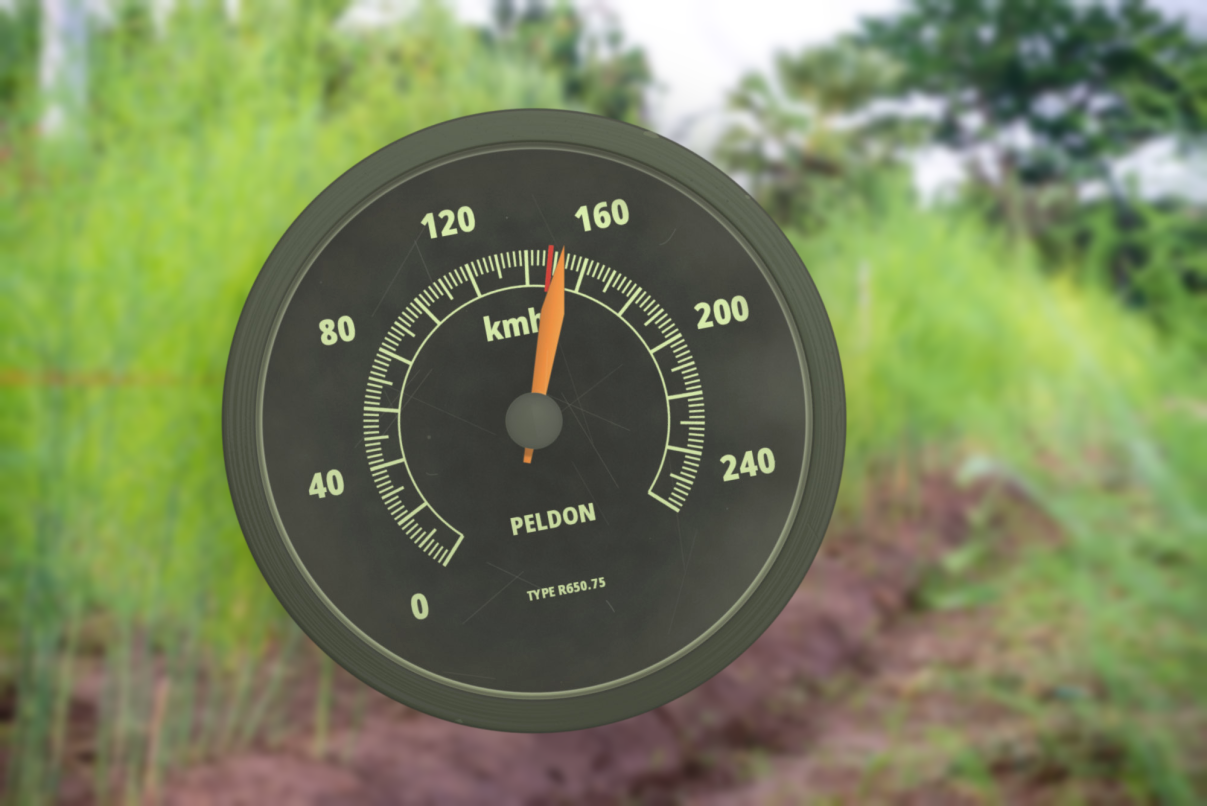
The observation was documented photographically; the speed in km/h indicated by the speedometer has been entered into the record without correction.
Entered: 152 km/h
